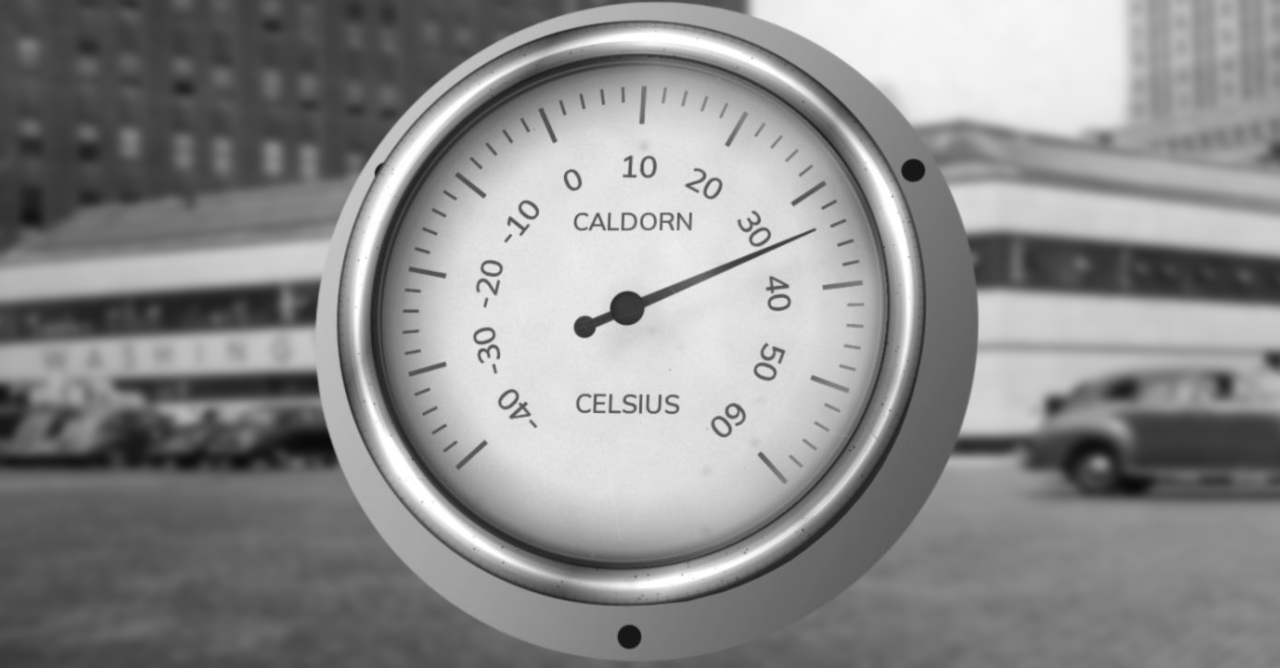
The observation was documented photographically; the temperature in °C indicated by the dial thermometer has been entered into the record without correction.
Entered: 34 °C
